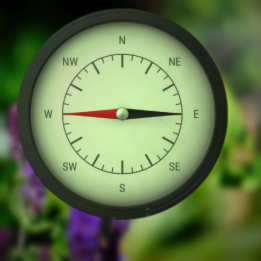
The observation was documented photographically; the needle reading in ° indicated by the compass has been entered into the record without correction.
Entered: 270 °
